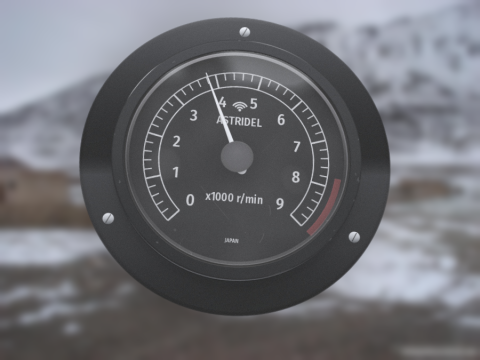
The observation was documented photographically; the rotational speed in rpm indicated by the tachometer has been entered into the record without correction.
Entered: 3800 rpm
